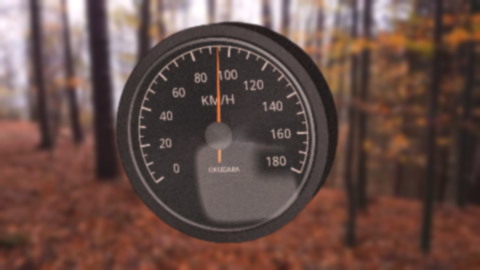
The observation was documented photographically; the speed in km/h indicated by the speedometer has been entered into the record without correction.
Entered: 95 km/h
